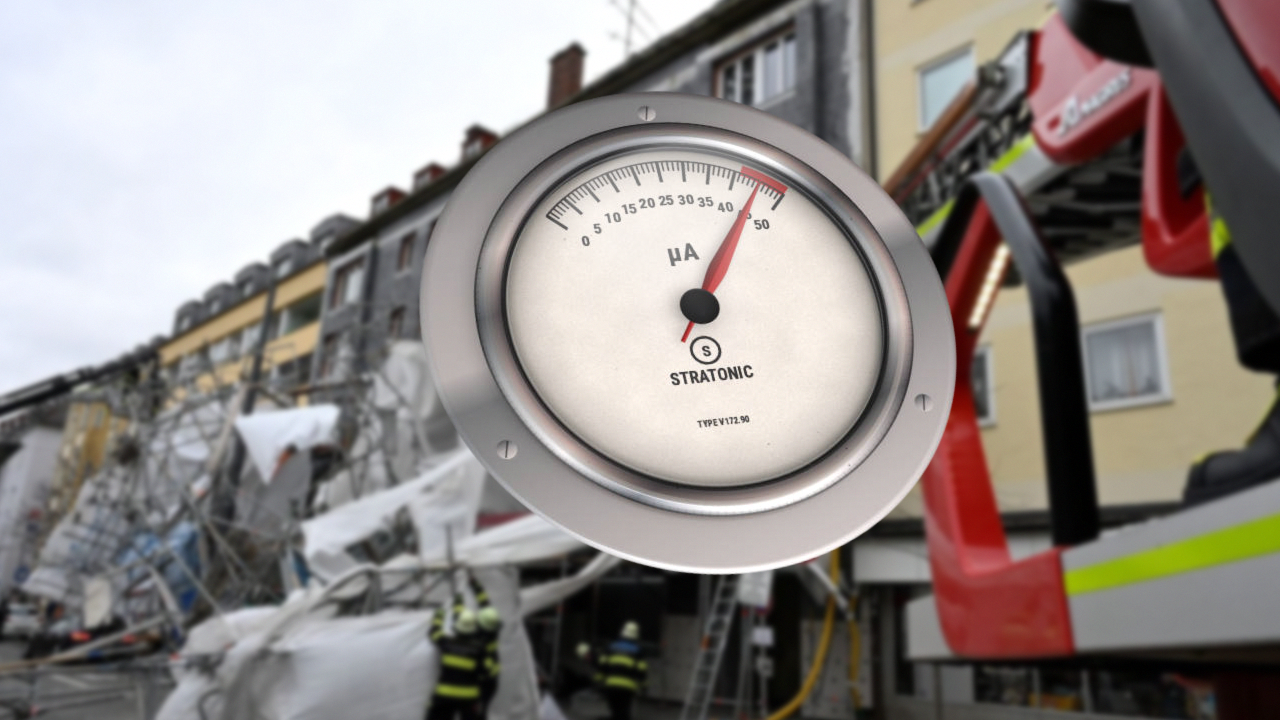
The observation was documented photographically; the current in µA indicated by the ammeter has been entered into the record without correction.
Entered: 45 µA
